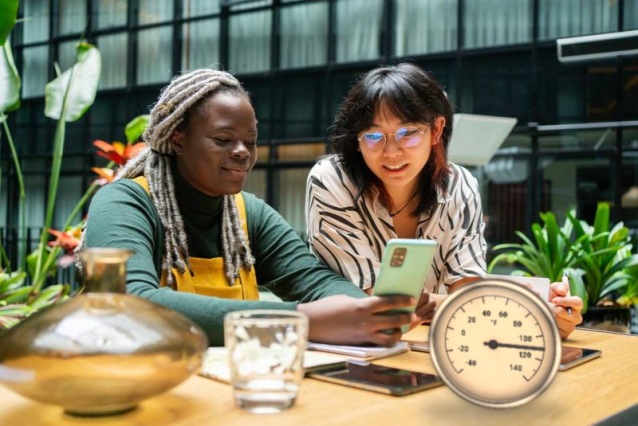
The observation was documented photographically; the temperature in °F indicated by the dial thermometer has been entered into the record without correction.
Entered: 110 °F
